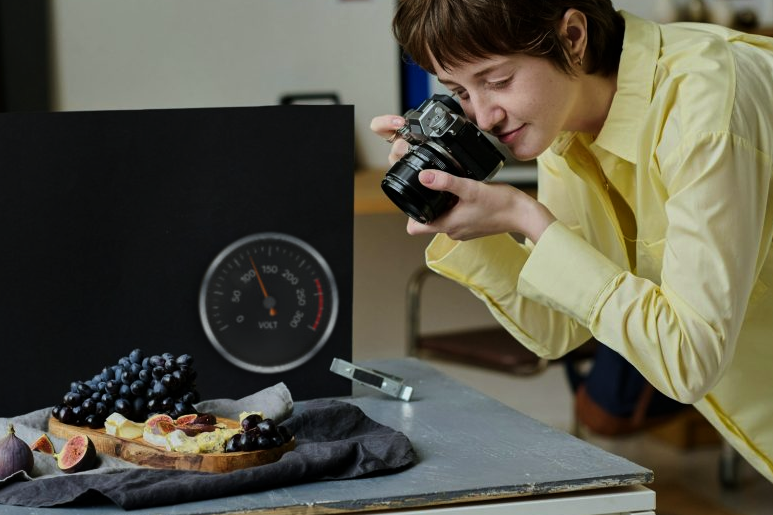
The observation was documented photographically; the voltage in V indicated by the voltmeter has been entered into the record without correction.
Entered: 120 V
